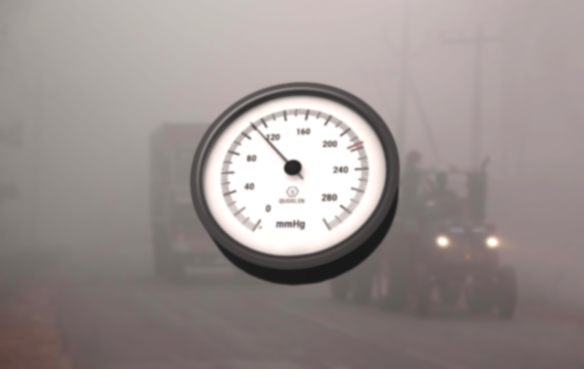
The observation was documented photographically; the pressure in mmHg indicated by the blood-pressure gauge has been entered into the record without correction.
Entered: 110 mmHg
